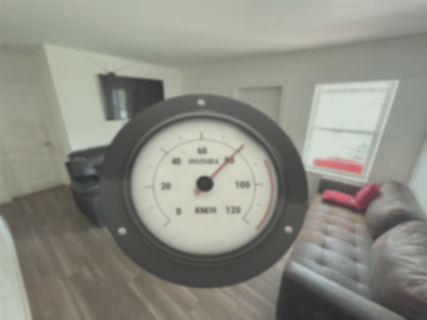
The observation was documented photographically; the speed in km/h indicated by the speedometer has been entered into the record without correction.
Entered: 80 km/h
